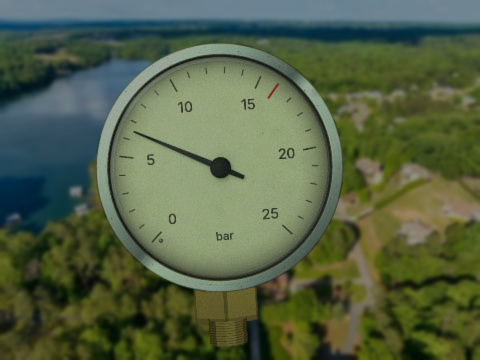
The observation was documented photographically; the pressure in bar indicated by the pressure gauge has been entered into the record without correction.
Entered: 6.5 bar
